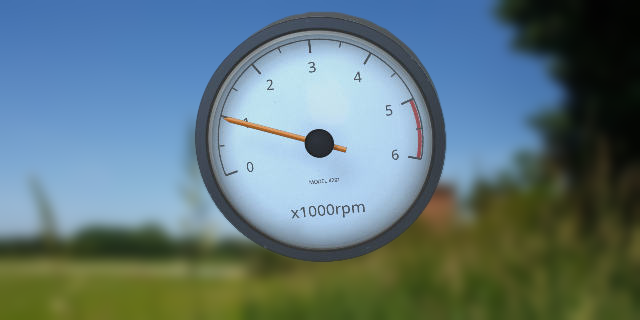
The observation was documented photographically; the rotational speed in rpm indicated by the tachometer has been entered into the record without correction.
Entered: 1000 rpm
